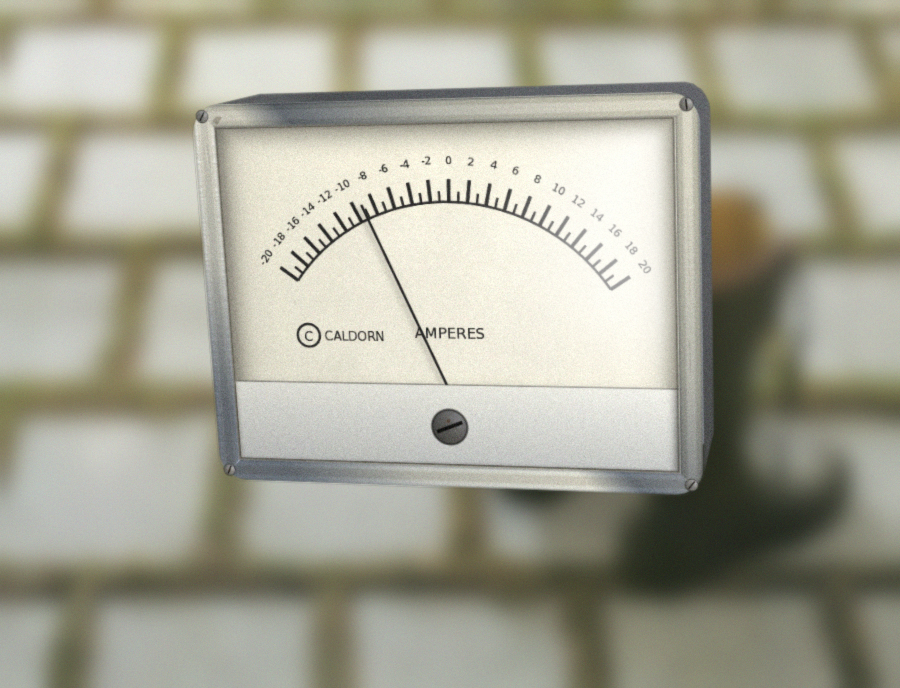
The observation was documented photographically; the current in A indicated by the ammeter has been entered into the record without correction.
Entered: -9 A
